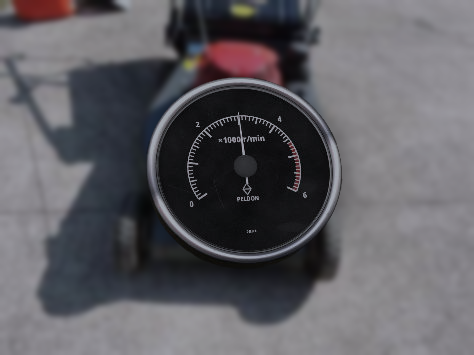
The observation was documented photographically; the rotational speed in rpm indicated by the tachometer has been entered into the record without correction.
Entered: 3000 rpm
